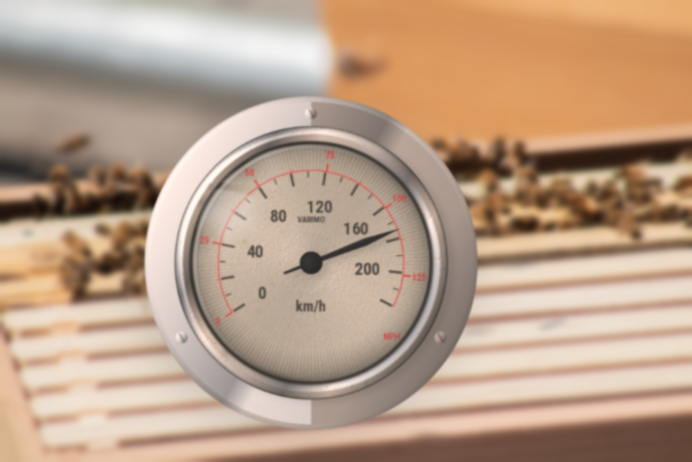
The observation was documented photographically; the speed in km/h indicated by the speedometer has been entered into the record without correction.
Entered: 175 km/h
